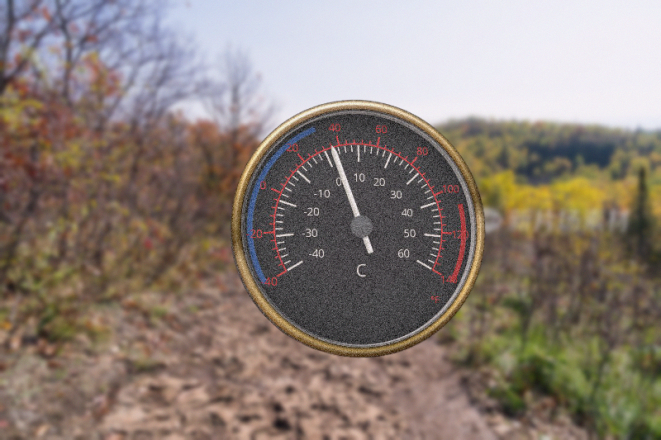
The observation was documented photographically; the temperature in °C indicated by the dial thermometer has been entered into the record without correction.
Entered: 2 °C
